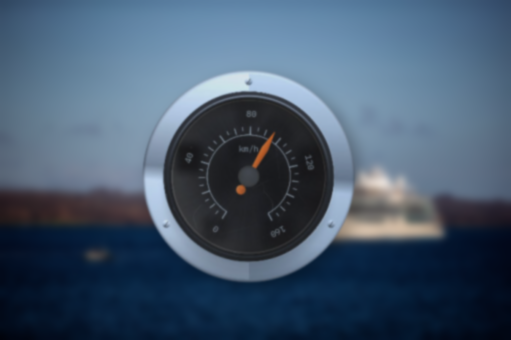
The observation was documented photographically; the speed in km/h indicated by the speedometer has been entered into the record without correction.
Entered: 95 km/h
